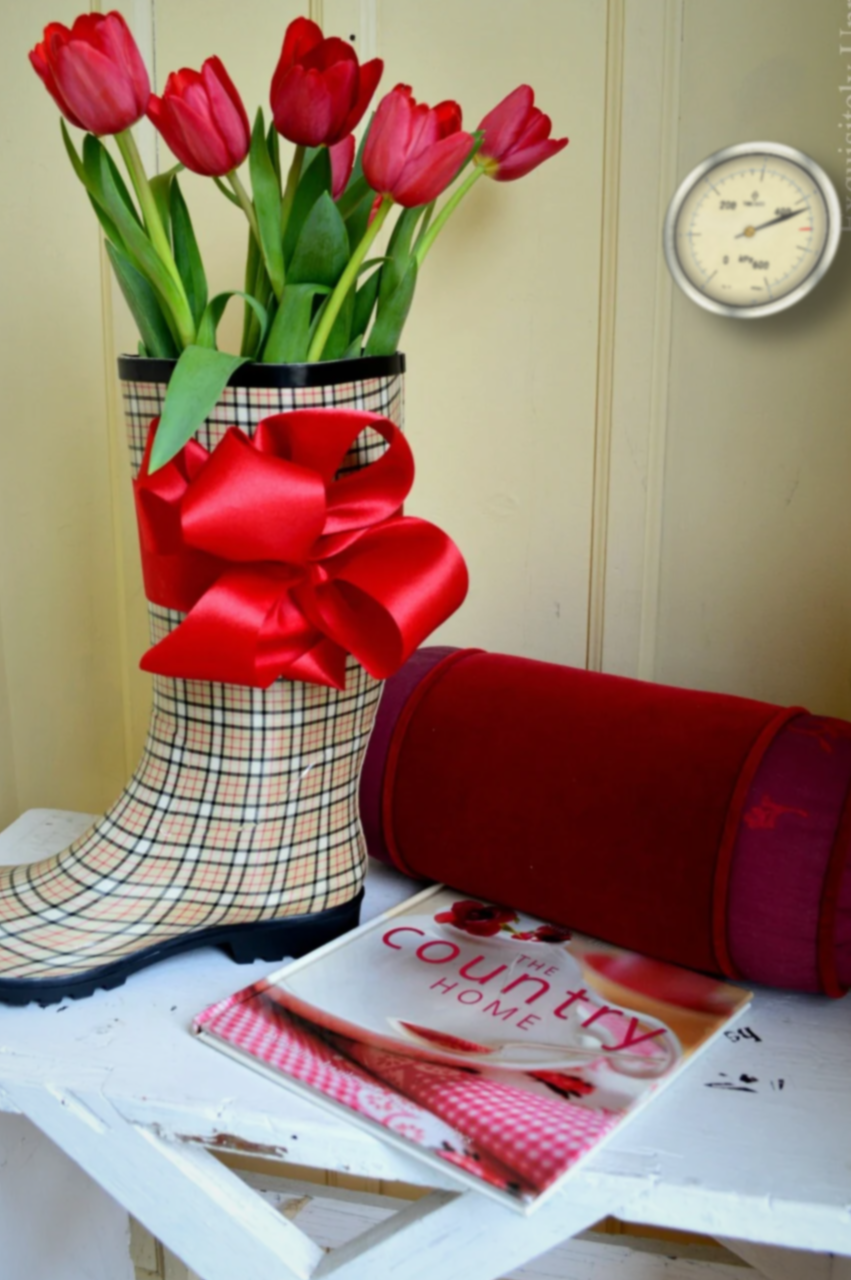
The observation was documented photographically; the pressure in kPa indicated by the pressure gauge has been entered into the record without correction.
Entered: 420 kPa
